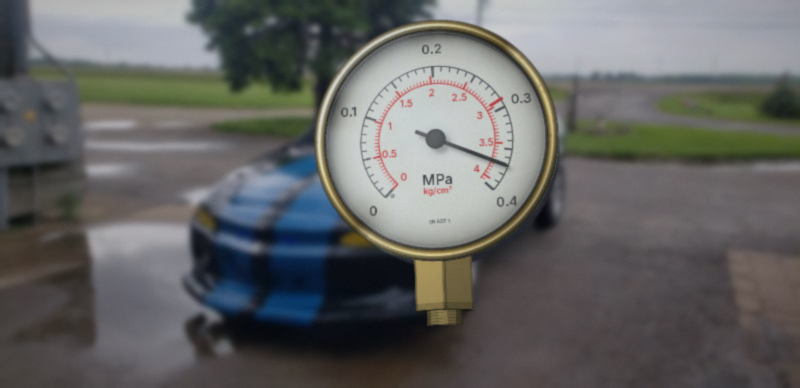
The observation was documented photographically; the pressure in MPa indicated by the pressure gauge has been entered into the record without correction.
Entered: 0.37 MPa
